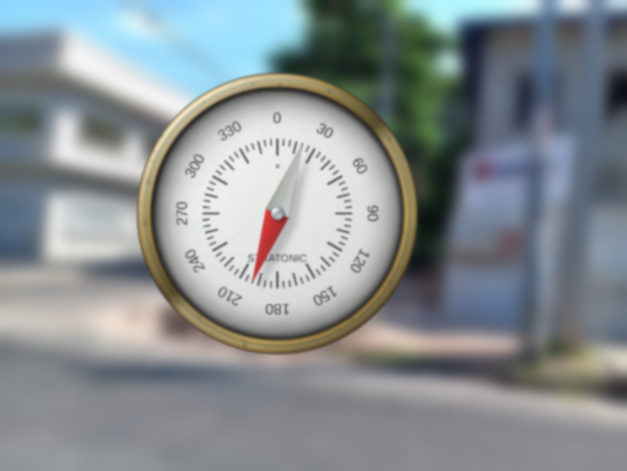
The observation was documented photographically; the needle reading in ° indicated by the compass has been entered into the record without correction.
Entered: 200 °
